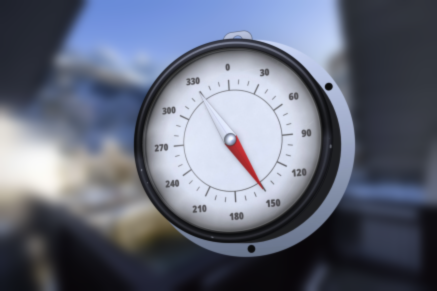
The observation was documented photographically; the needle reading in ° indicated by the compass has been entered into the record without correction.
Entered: 150 °
